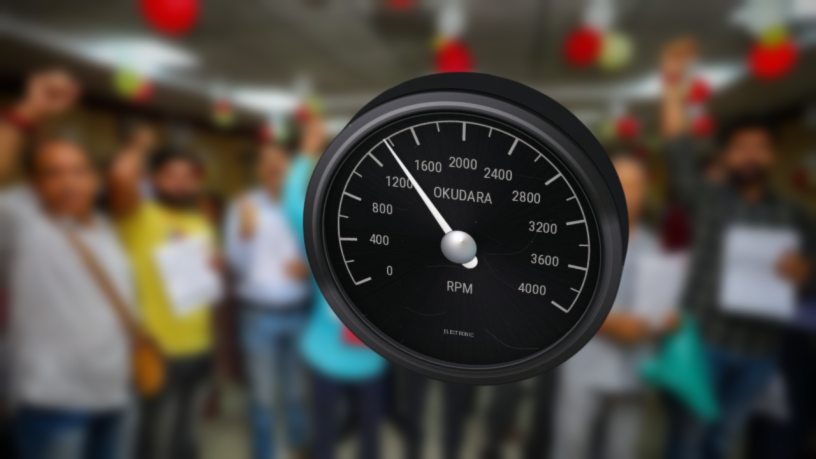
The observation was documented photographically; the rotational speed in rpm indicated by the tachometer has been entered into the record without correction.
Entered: 1400 rpm
